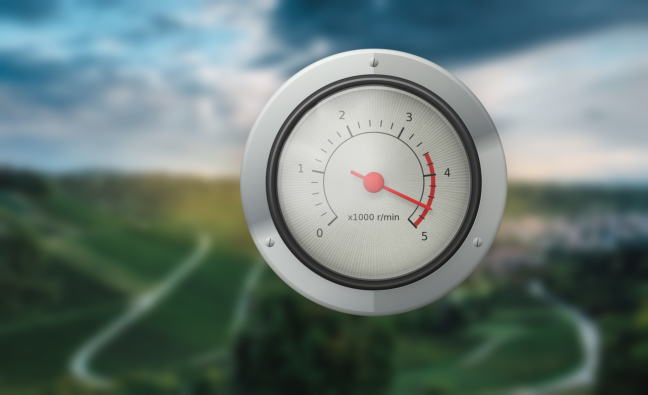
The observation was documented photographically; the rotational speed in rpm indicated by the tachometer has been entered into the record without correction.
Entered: 4600 rpm
